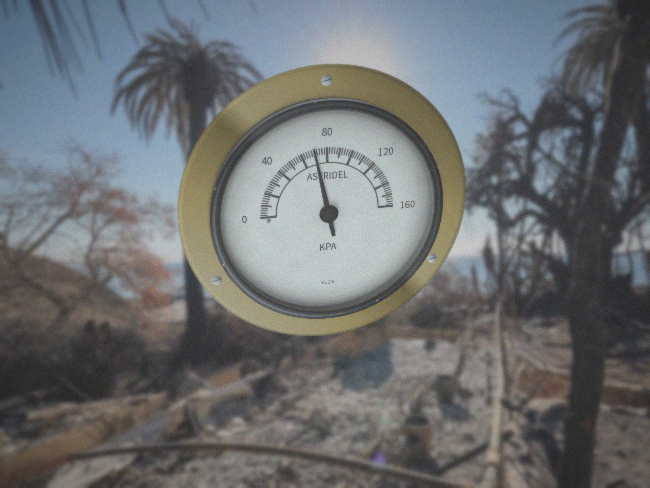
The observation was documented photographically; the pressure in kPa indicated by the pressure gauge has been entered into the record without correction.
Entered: 70 kPa
